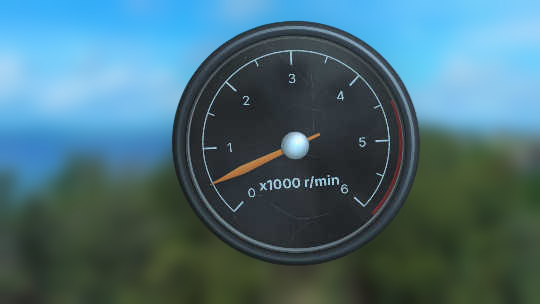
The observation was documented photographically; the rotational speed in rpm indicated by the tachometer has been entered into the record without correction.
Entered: 500 rpm
